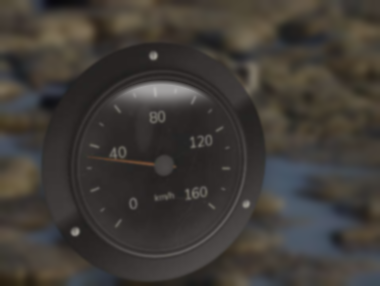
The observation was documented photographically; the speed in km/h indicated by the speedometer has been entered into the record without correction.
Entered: 35 km/h
